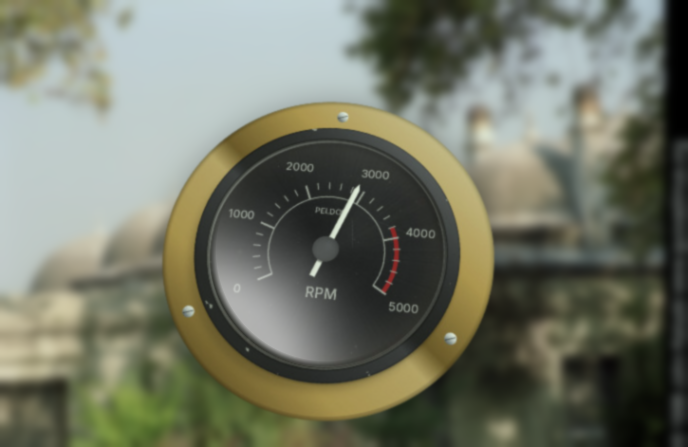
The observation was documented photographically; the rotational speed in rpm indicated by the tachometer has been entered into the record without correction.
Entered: 2900 rpm
